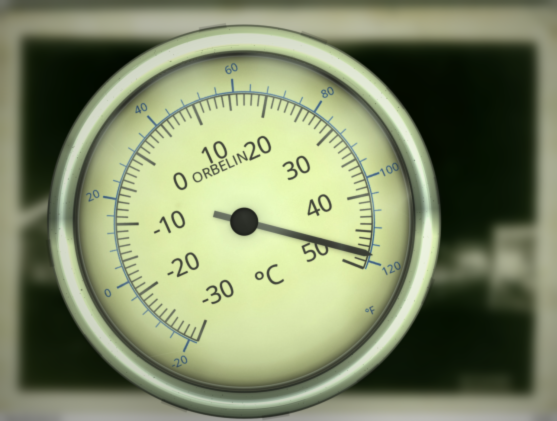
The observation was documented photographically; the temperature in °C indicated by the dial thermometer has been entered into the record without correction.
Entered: 48 °C
